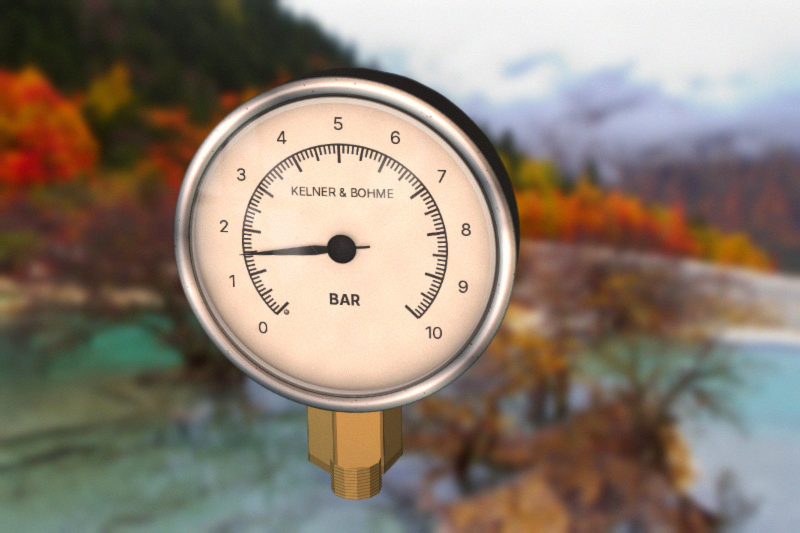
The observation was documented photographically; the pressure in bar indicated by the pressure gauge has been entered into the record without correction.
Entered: 1.5 bar
